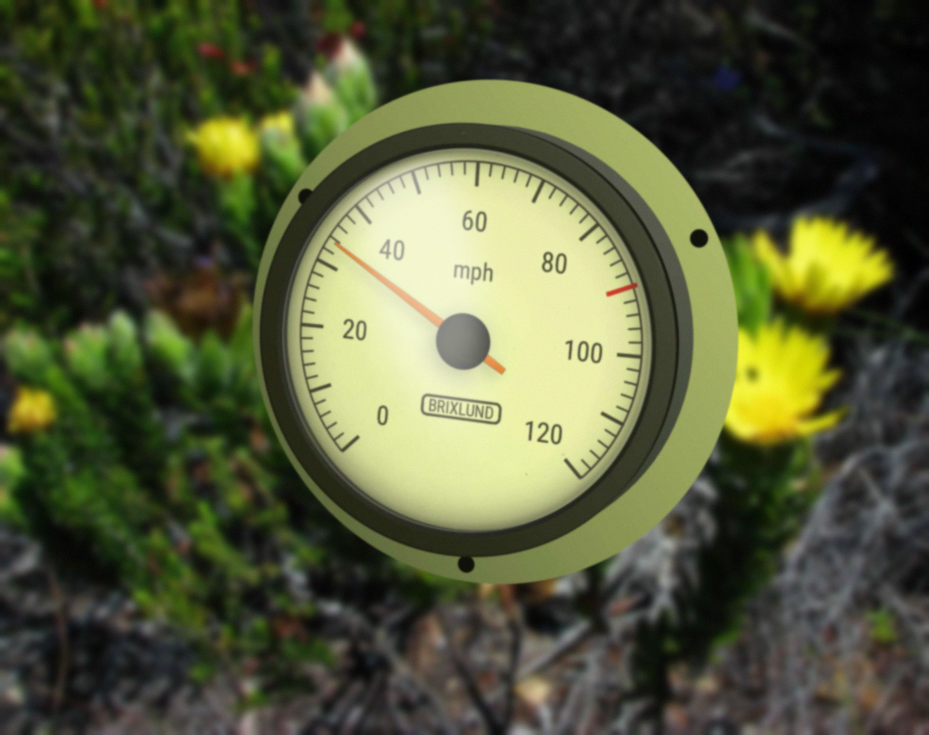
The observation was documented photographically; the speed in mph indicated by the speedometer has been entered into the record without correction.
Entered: 34 mph
